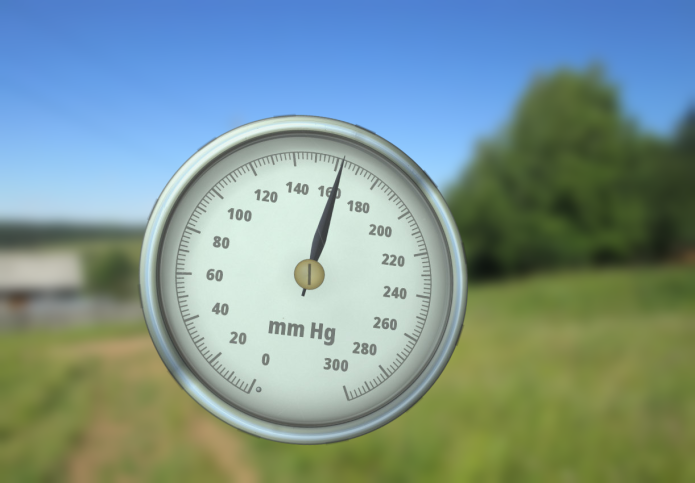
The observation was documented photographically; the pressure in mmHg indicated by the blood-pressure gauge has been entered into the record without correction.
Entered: 162 mmHg
